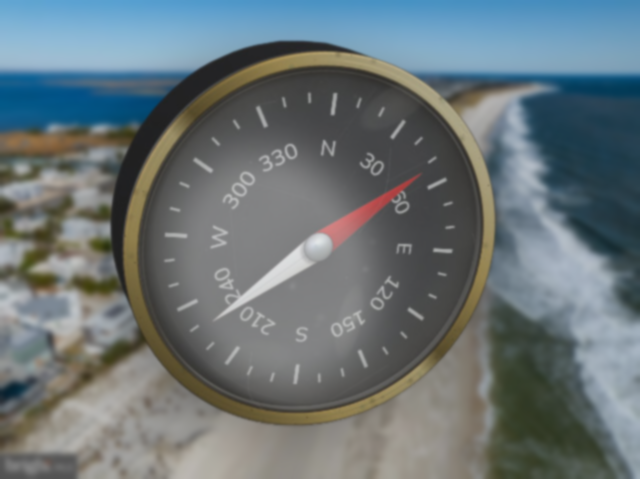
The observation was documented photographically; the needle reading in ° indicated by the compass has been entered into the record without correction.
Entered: 50 °
